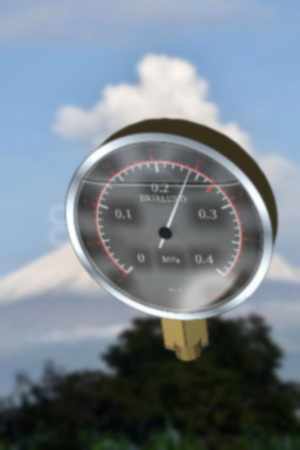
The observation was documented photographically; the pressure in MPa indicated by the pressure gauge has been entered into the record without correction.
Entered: 0.24 MPa
